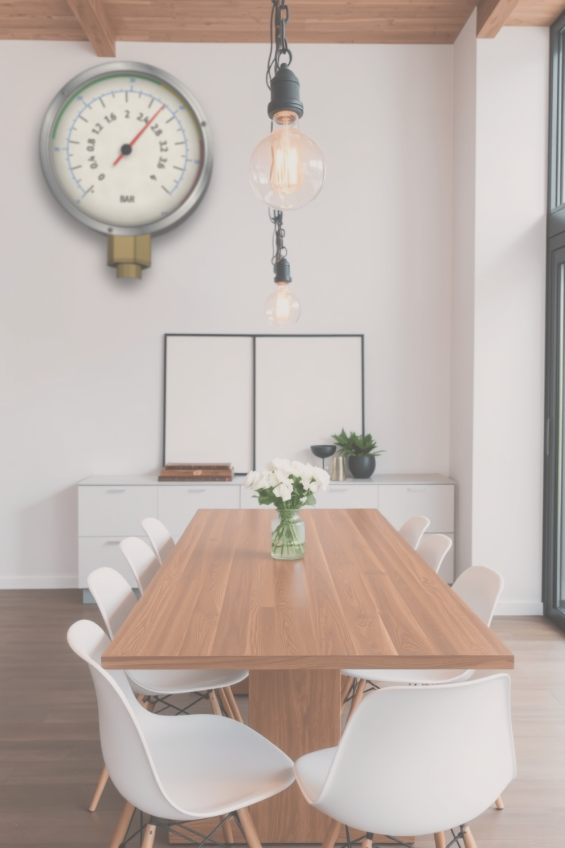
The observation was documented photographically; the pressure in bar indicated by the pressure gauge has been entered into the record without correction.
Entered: 2.6 bar
